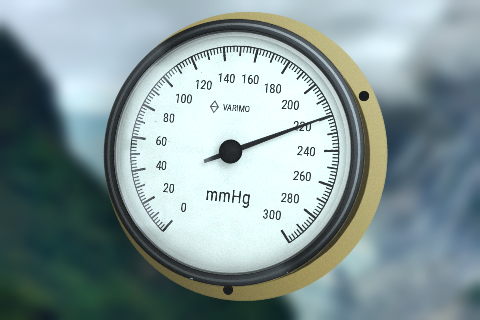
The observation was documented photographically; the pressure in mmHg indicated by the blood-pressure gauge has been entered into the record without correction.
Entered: 220 mmHg
